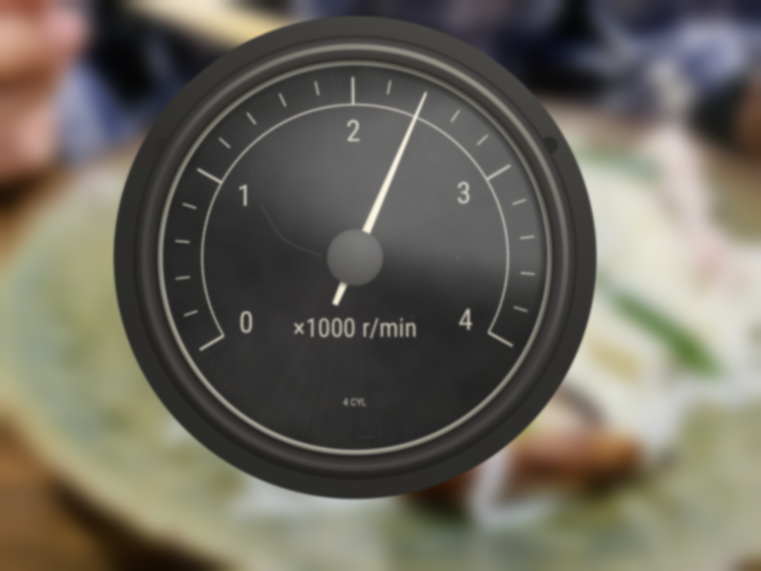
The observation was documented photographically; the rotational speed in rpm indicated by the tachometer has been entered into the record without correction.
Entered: 2400 rpm
